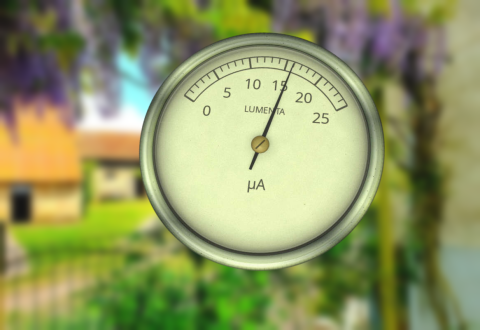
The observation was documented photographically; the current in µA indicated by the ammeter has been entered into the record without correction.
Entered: 16 µA
